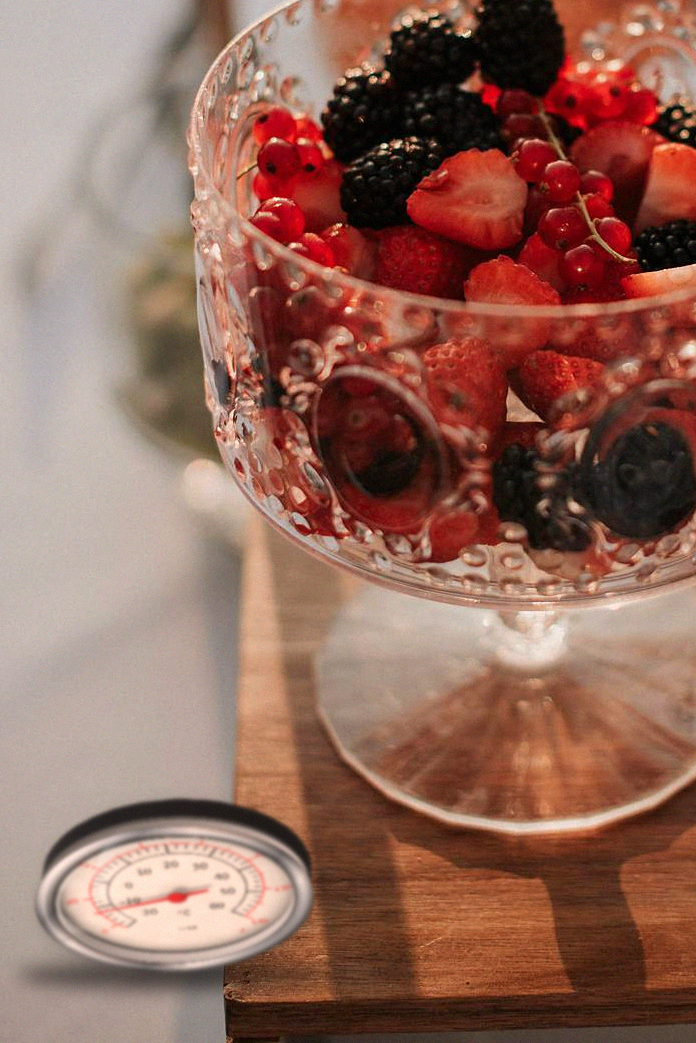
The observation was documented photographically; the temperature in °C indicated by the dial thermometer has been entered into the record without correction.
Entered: -10 °C
